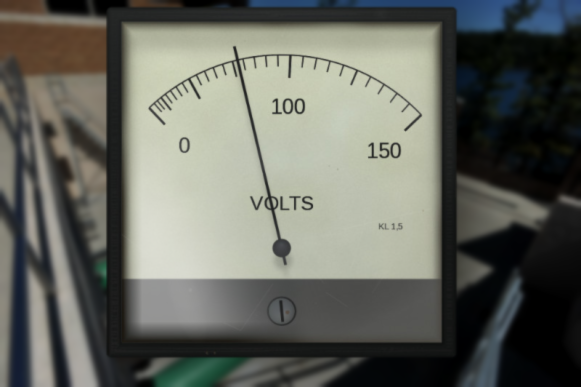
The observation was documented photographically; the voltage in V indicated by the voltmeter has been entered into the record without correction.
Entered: 77.5 V
